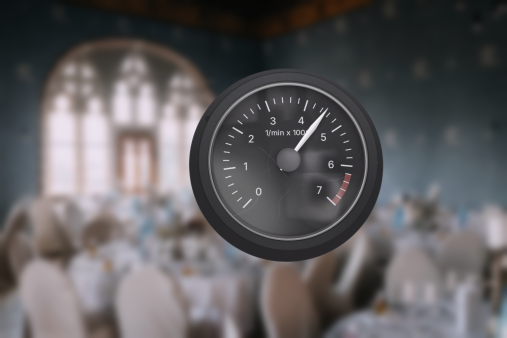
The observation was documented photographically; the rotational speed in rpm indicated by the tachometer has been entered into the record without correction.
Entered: 4500 rpm
